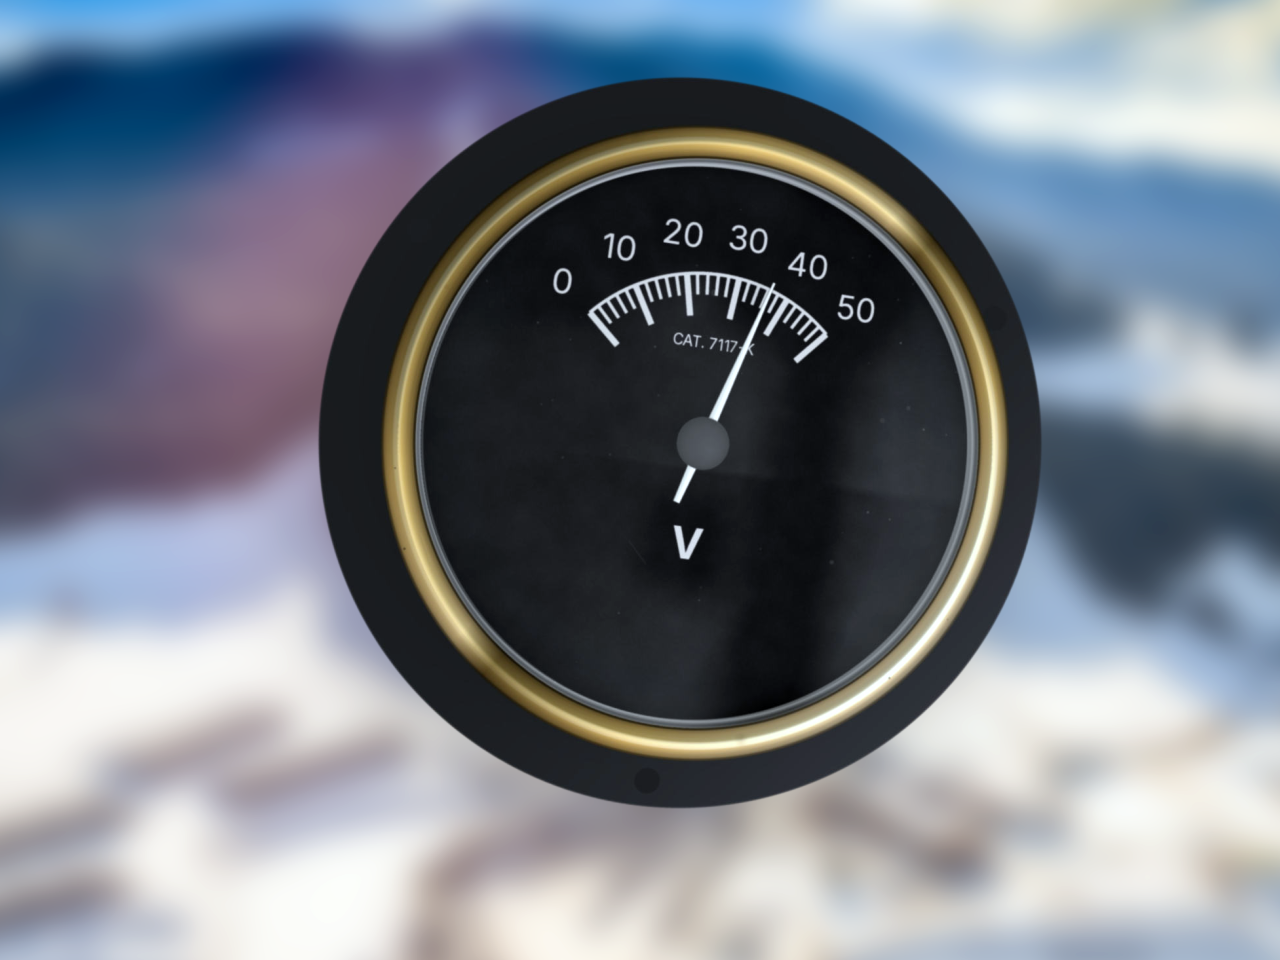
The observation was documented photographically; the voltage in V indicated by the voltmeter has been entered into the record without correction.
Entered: 36 V
